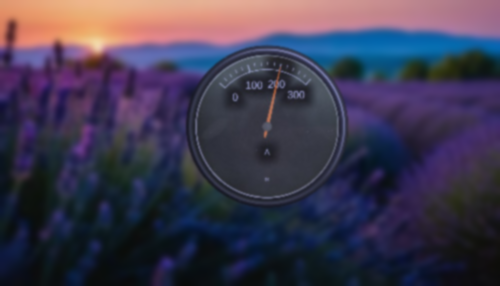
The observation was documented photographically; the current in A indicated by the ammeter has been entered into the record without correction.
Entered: 200 A
